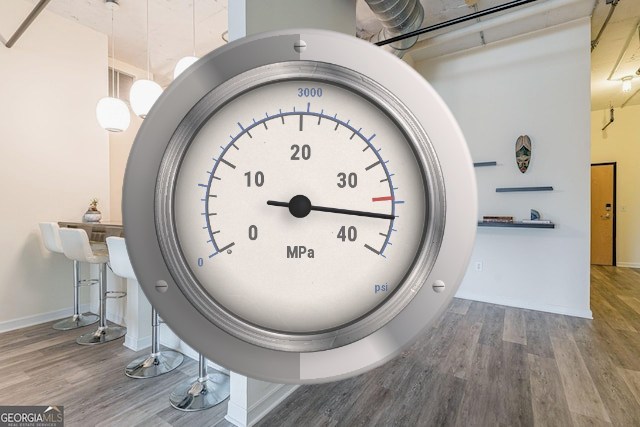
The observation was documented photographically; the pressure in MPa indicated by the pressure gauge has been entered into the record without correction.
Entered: 36 MPa
